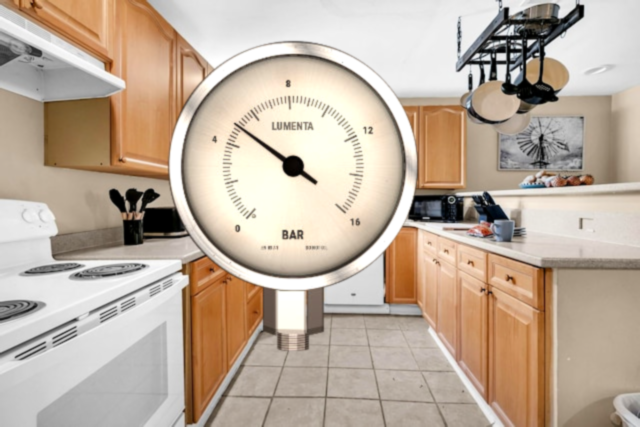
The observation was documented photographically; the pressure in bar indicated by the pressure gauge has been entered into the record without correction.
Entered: 5 bar
